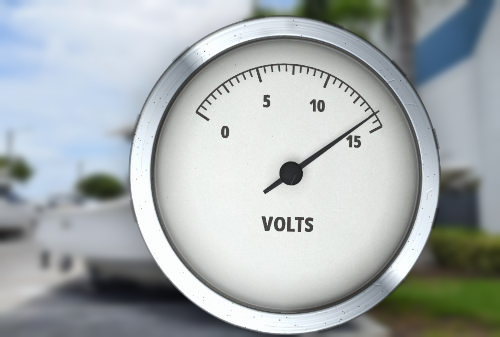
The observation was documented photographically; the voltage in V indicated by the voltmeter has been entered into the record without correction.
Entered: 14 V
